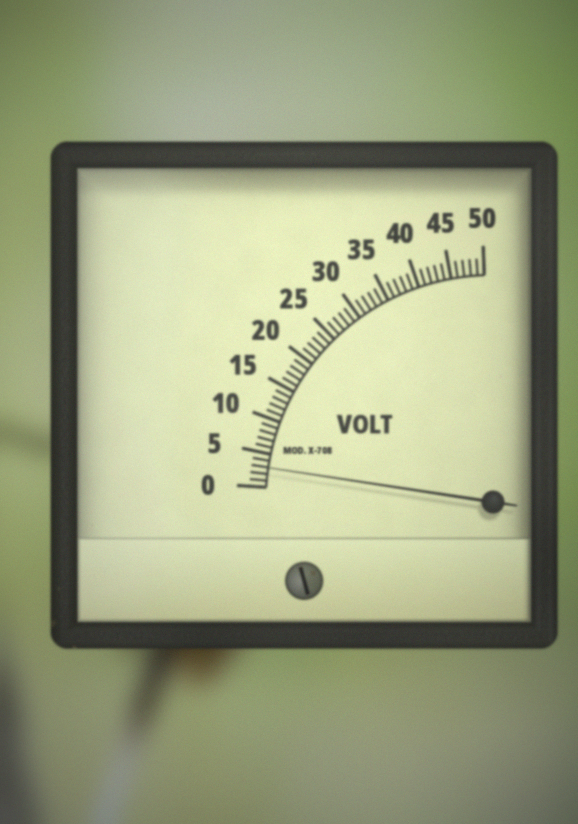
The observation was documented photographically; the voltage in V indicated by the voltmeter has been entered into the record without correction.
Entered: 3 V
